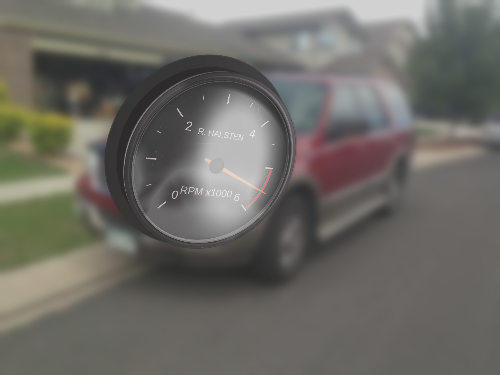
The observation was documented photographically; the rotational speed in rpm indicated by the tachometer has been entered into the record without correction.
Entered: 5500 rpm
